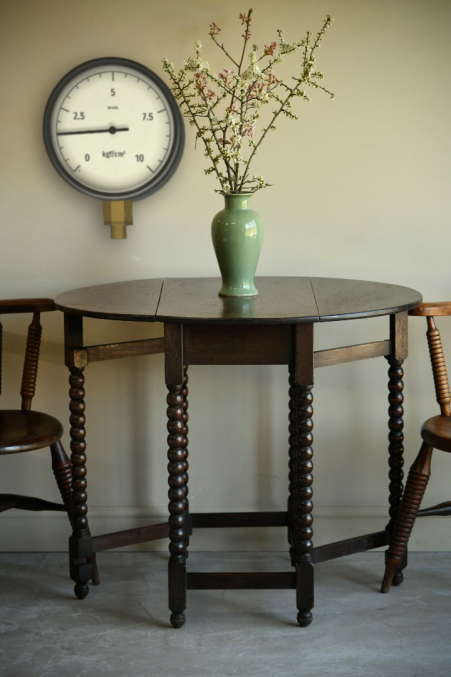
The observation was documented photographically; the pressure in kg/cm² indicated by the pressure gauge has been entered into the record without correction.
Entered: 1.5 kg/cm²
